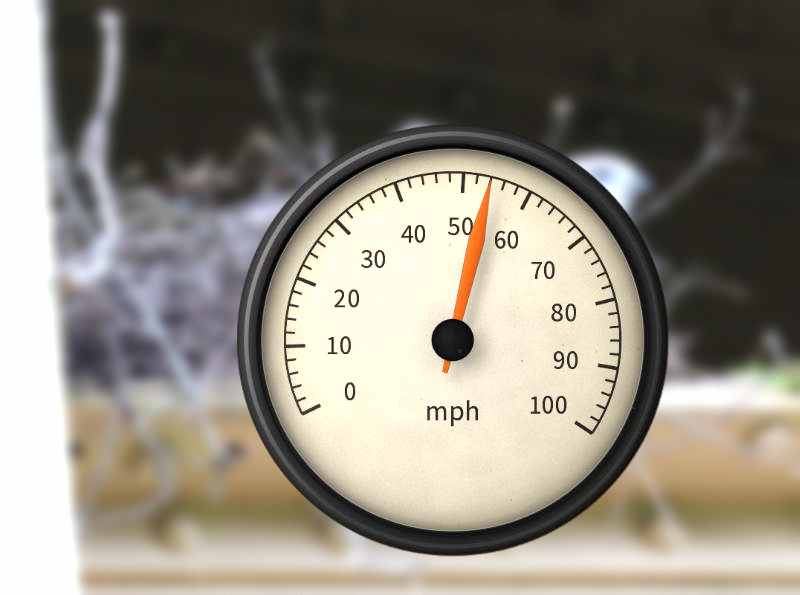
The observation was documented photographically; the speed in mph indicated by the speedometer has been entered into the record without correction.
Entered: 54 mph
